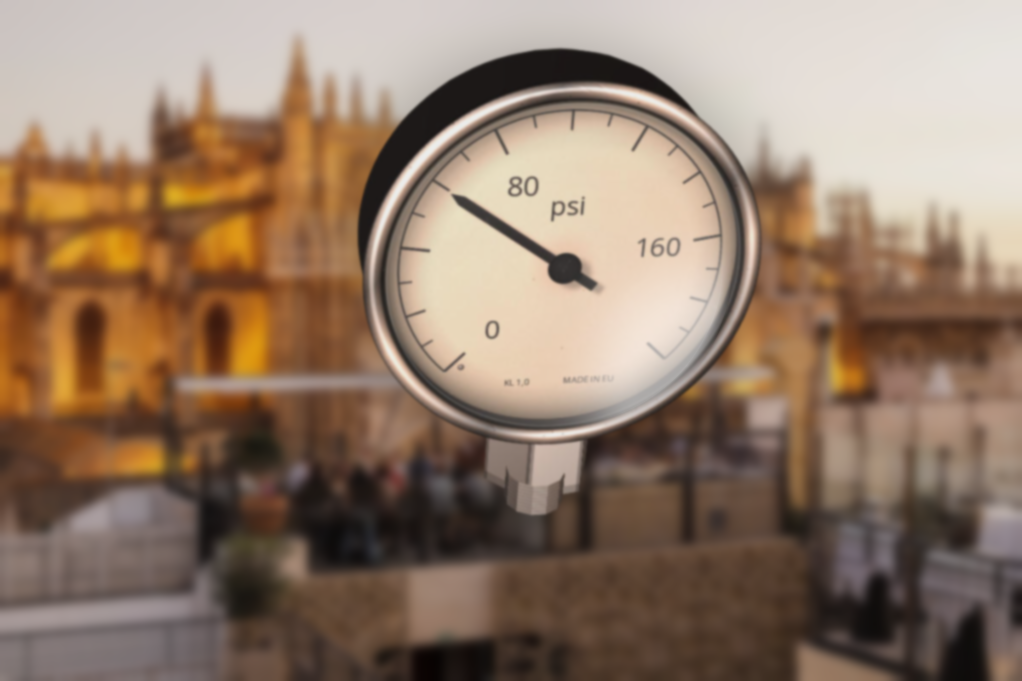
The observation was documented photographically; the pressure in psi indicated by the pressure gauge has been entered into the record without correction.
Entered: 60 psi
